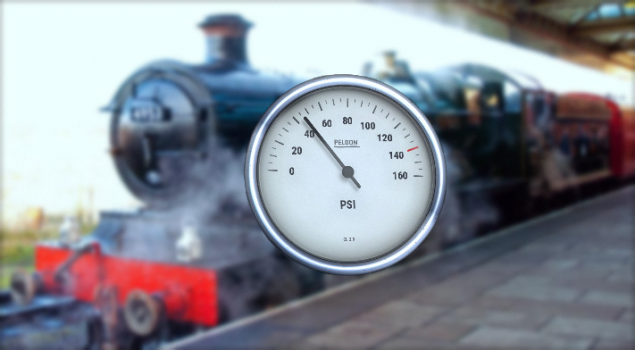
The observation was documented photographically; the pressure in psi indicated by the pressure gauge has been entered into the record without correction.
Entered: 45 psi
